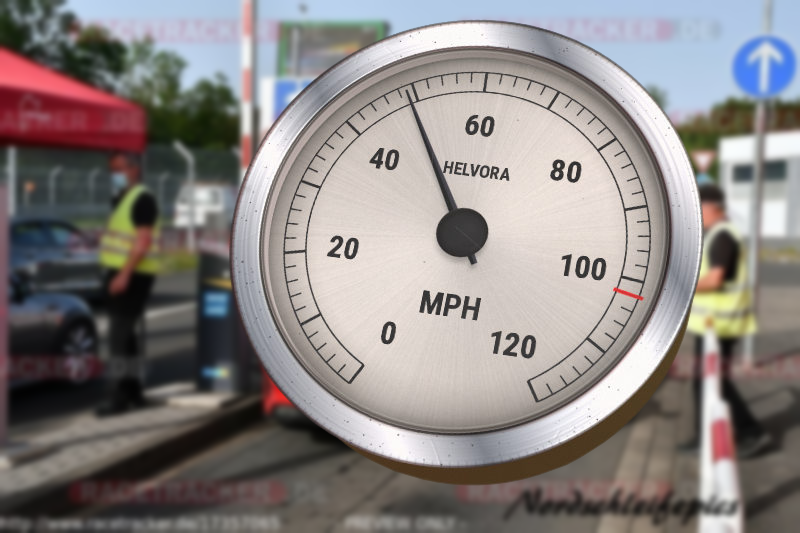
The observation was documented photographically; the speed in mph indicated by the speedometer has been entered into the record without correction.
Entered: 49 mph
